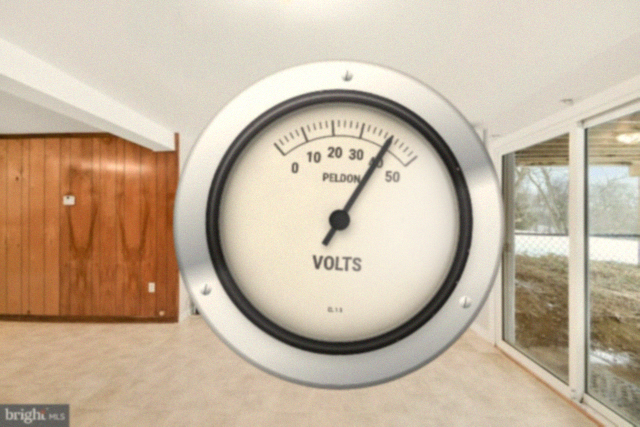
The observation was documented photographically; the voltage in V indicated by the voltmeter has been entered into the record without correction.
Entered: 40 V
